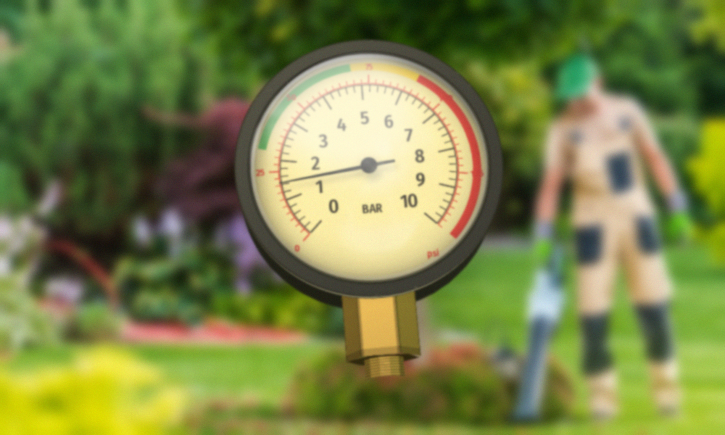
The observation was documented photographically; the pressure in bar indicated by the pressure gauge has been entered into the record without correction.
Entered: 1.4 bar
